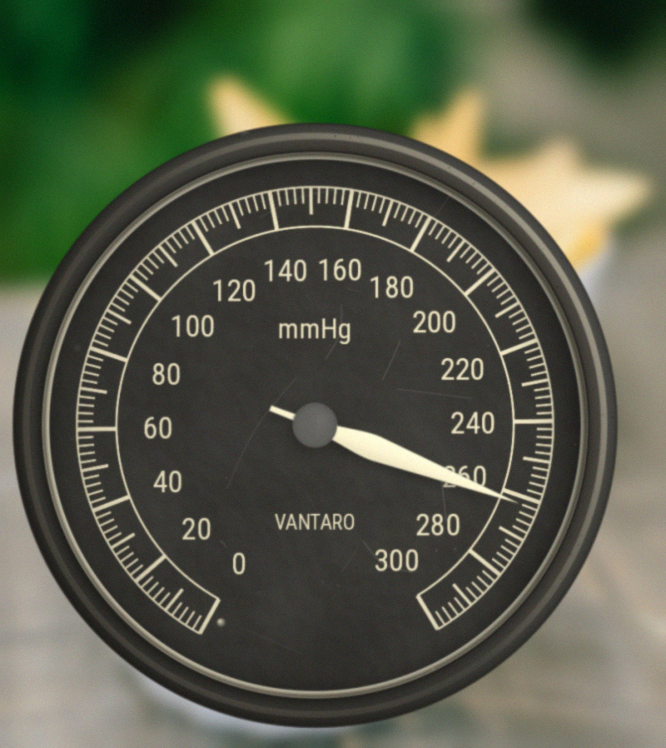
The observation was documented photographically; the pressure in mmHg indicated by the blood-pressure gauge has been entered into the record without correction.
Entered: 262 mmHg
